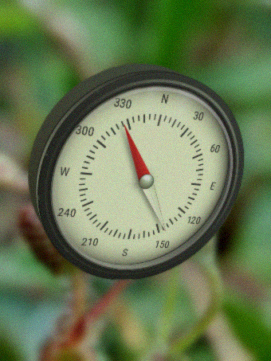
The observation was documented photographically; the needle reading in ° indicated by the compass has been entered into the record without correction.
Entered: 325 °
